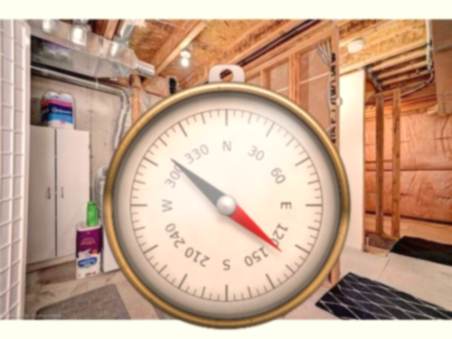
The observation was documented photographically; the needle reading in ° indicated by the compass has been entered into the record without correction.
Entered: 130 °
